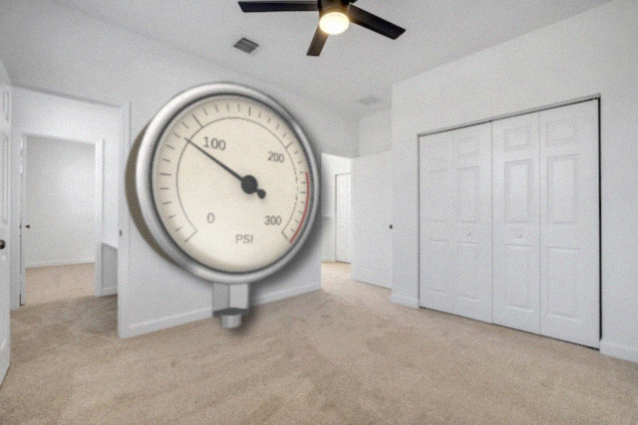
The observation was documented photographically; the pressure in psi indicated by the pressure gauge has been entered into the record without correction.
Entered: 80 psi
